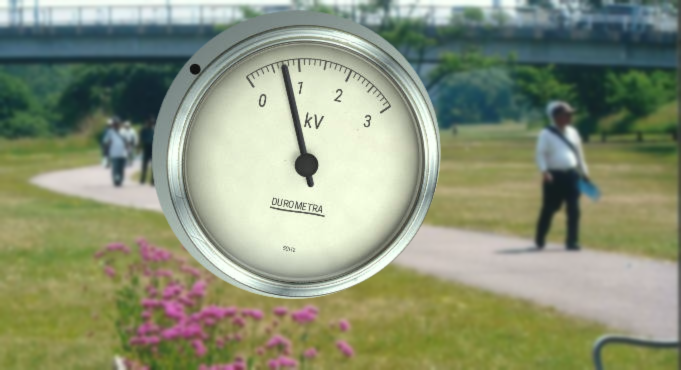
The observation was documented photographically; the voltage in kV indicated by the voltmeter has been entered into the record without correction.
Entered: 0.7 kV
